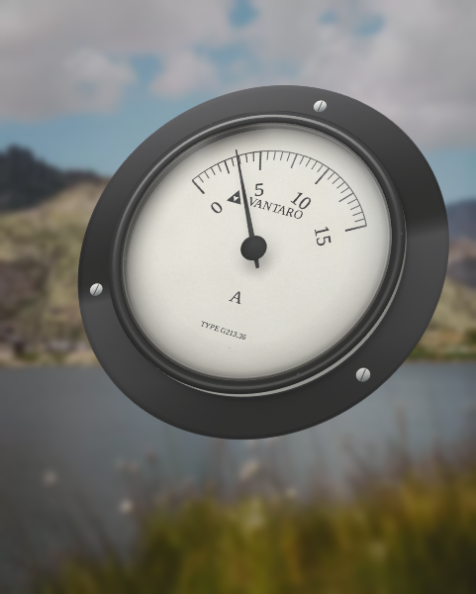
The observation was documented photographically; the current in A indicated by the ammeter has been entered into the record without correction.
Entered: 3.5 A
